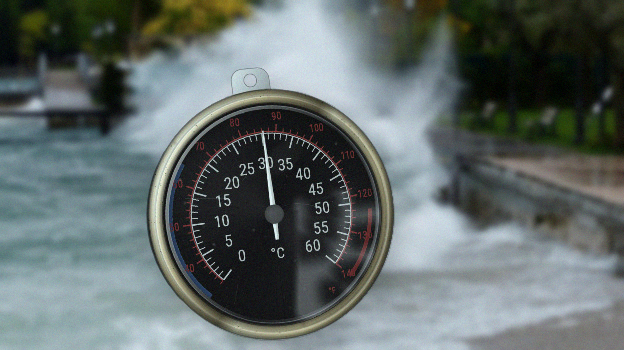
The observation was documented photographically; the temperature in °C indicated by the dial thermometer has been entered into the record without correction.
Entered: 30 °C
